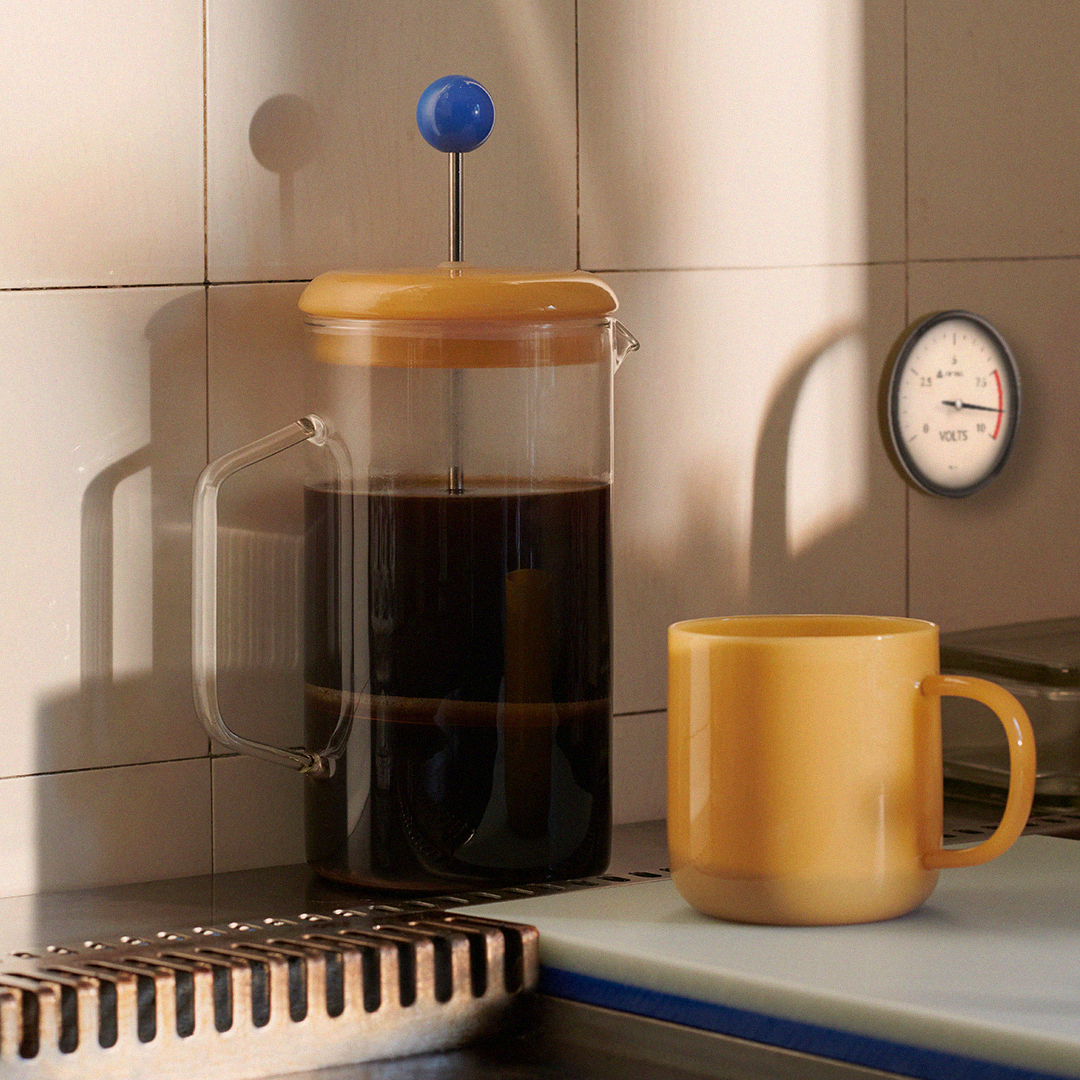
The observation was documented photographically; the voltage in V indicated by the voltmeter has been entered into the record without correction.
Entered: 9 V
